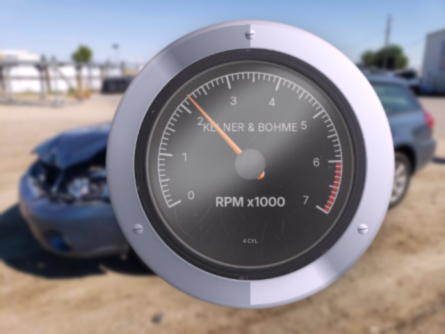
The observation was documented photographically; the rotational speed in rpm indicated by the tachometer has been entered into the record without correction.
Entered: 2200 rpm
